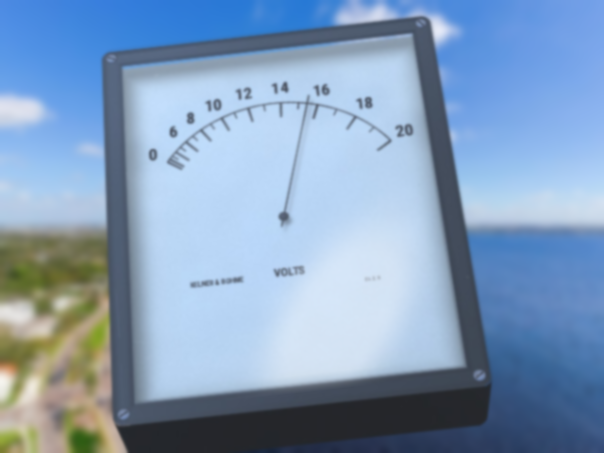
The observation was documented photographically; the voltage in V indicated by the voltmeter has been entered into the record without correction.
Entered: 15.5 V
